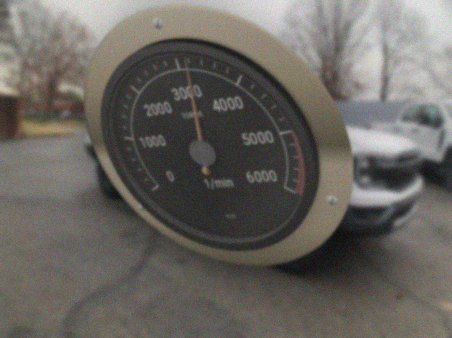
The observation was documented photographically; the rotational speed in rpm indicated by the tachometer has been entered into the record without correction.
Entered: 3200 rpm
